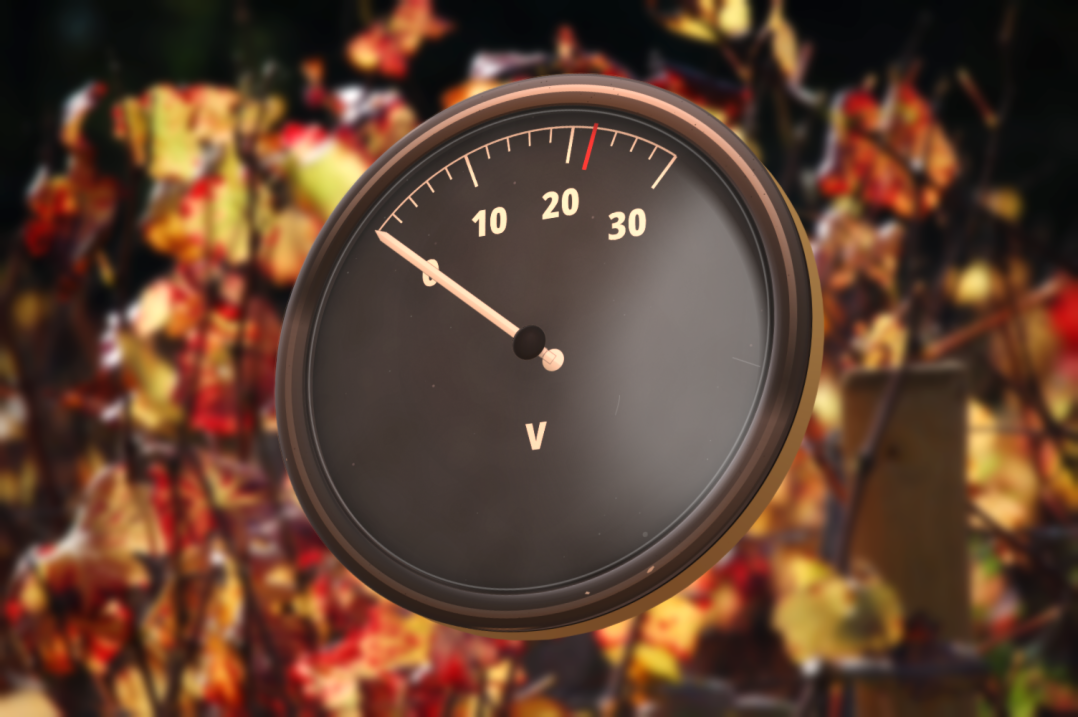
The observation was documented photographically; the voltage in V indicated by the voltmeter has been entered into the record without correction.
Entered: 0 V
